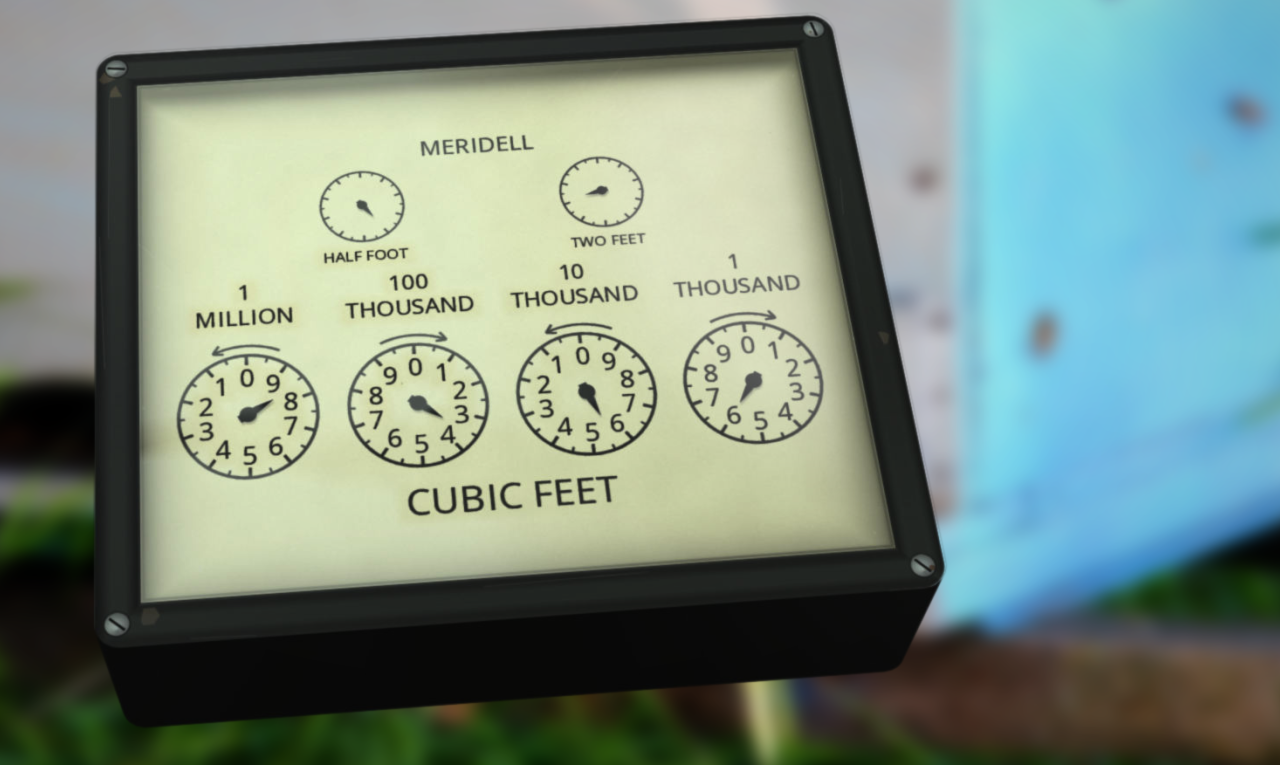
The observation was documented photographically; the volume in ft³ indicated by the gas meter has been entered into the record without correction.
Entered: 835600 ft³
